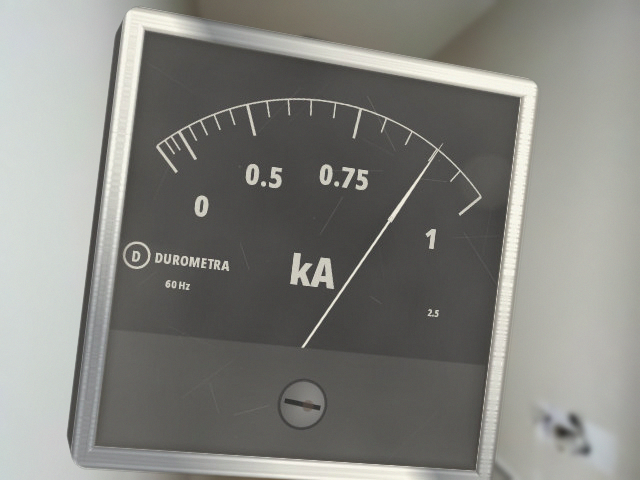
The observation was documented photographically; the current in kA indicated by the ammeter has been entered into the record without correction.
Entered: 0.9 kA
